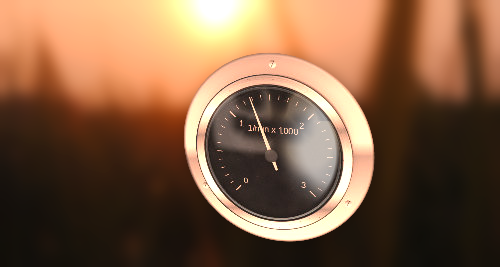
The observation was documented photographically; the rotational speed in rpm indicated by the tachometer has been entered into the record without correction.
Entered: 1300 rpm
